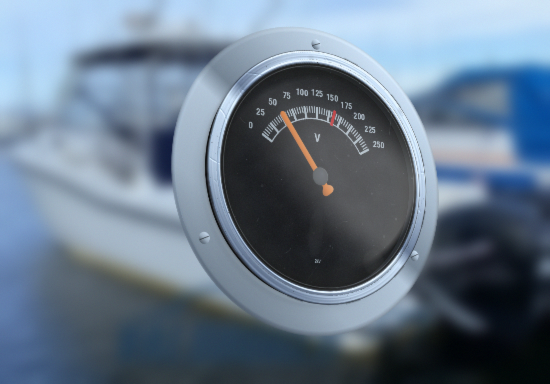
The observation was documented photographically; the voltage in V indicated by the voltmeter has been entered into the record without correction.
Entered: 50 V
